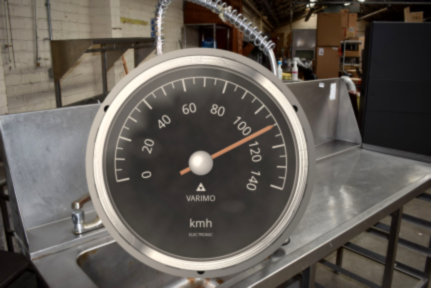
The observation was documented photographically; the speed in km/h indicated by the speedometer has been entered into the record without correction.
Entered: 110 km/h
